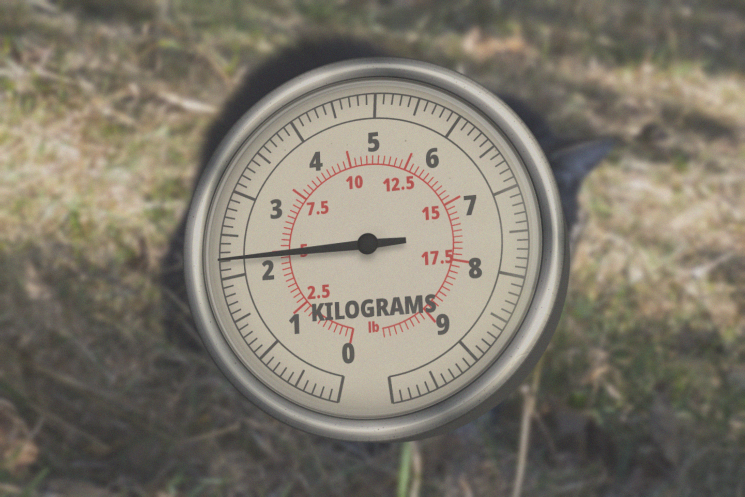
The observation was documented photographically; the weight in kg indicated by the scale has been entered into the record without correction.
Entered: 2.2 kg
